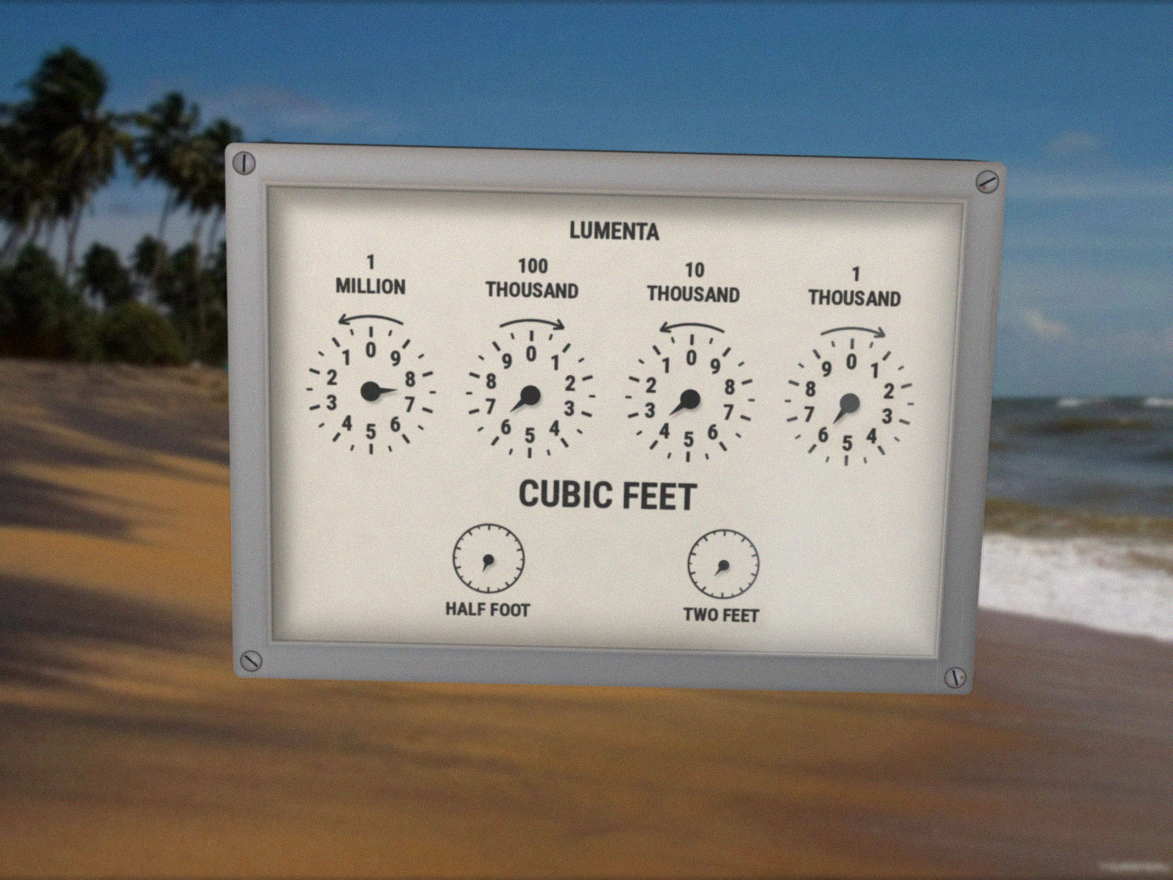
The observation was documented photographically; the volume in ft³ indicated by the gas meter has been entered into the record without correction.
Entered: 763600 ft³
